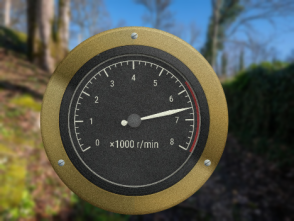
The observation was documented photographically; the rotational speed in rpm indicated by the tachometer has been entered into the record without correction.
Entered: 6600 rpm
